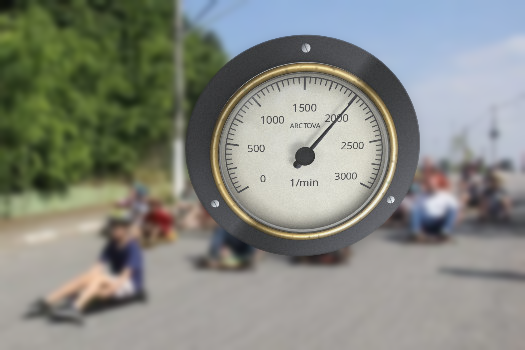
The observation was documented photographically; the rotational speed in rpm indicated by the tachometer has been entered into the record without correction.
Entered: 2000 rpm
